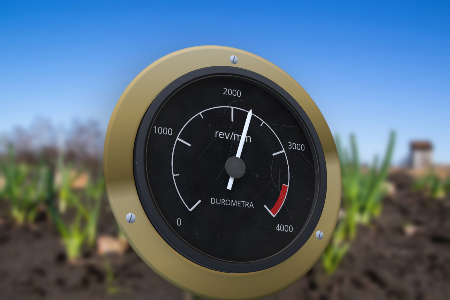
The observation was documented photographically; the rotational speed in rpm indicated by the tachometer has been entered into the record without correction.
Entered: 2250 rpm
